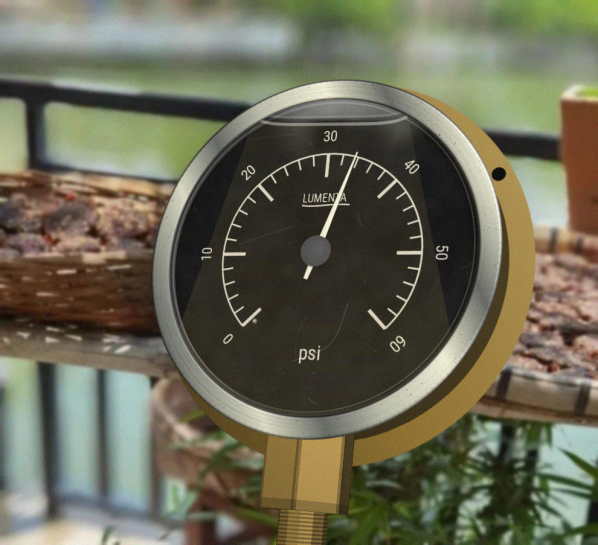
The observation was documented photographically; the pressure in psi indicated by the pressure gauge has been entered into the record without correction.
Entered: 34 psi
